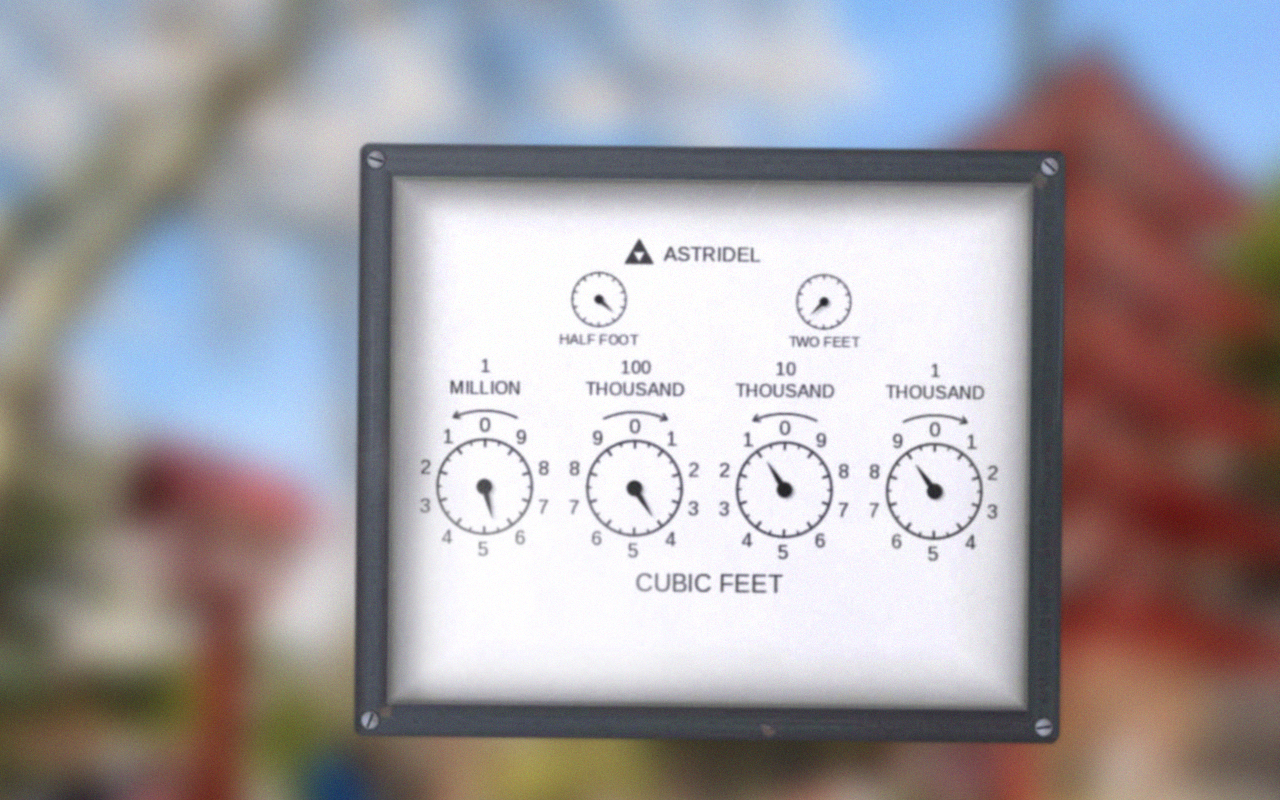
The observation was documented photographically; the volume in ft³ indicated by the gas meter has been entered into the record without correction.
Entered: 540900 ft³
